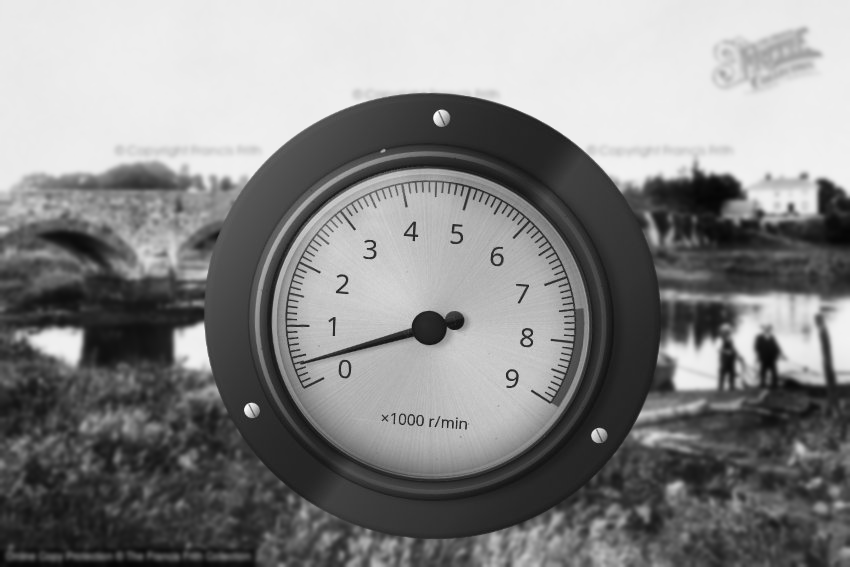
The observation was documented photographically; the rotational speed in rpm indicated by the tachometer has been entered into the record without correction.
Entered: 400 rpm
